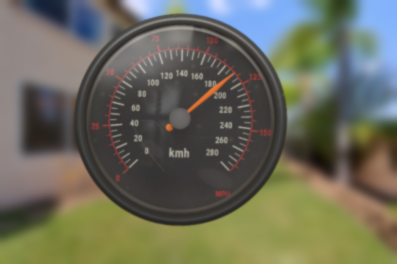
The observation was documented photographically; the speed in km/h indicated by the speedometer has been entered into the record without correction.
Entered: 190 km/h
